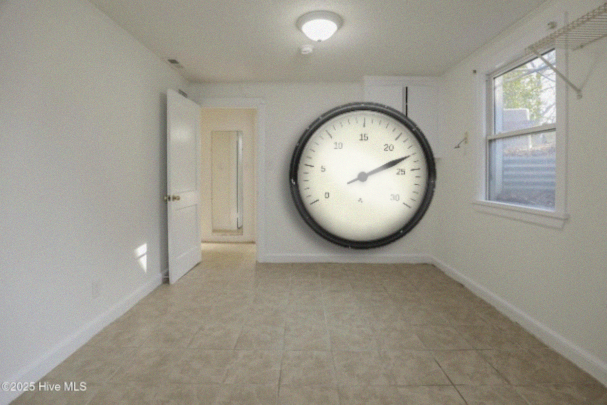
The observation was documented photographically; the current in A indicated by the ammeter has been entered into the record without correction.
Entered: 23 A
